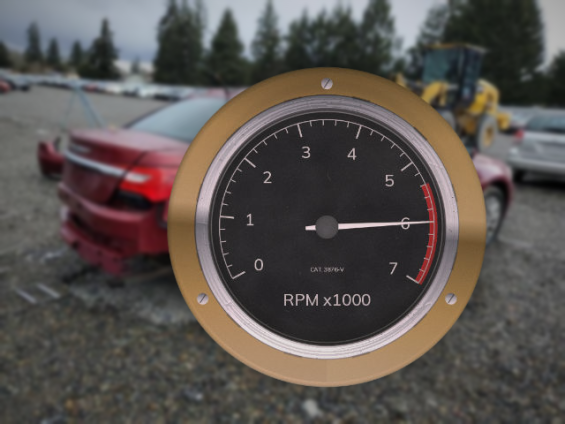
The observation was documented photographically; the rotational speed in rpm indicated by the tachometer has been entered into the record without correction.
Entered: 6000 rpm
